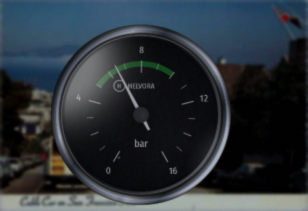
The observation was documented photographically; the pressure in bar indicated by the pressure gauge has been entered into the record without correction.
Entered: 6.5 bar
